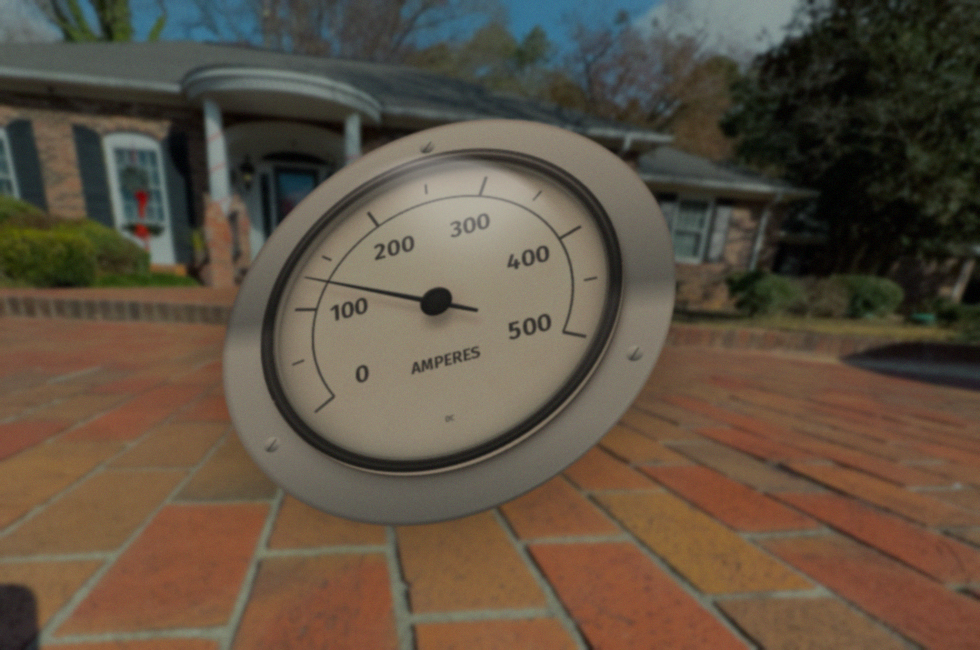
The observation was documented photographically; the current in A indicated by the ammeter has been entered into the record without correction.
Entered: 125 A
